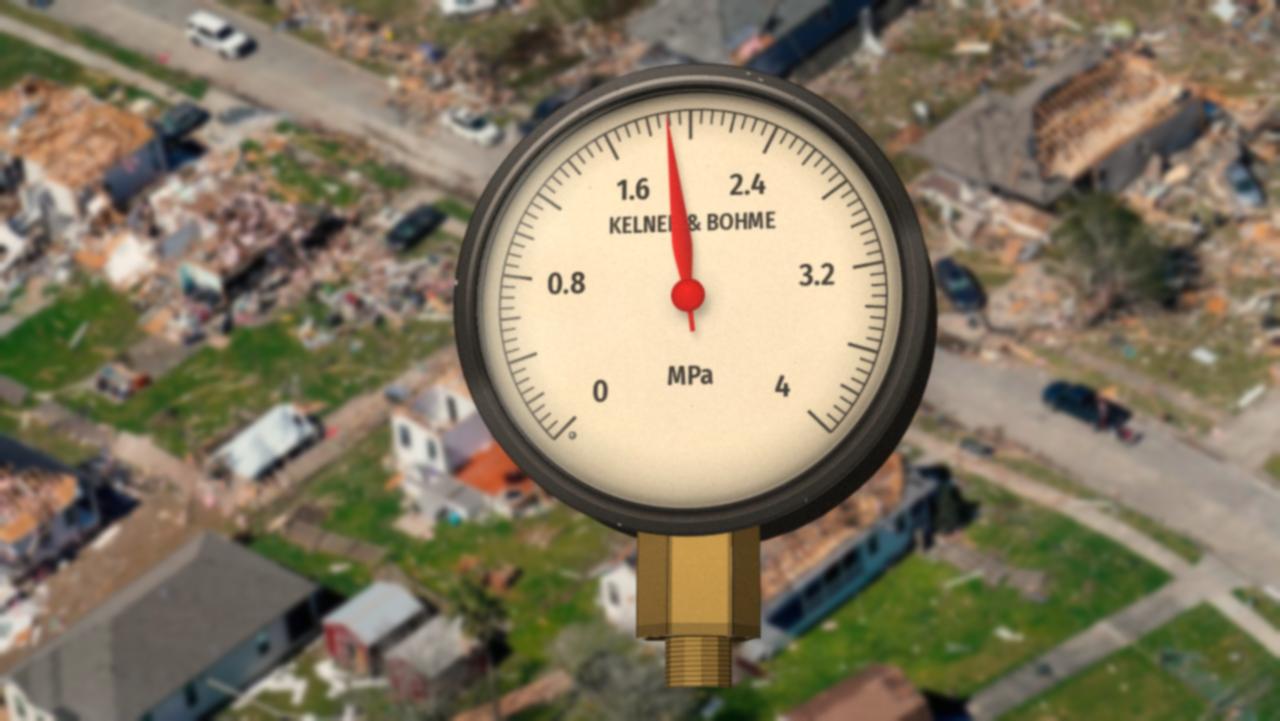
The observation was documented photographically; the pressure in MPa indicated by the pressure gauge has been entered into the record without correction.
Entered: 1.9 MPa
